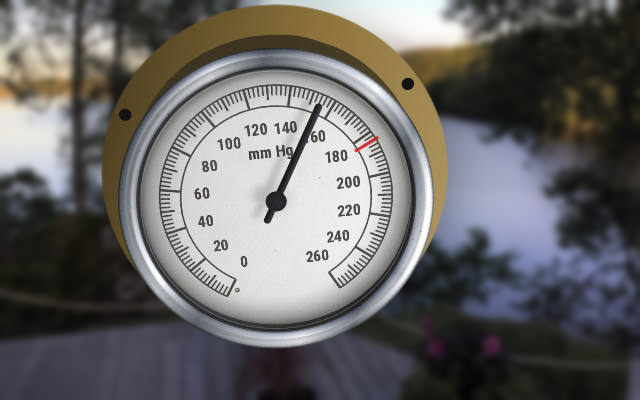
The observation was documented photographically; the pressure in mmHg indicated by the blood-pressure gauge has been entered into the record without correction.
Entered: 154 mmHg
